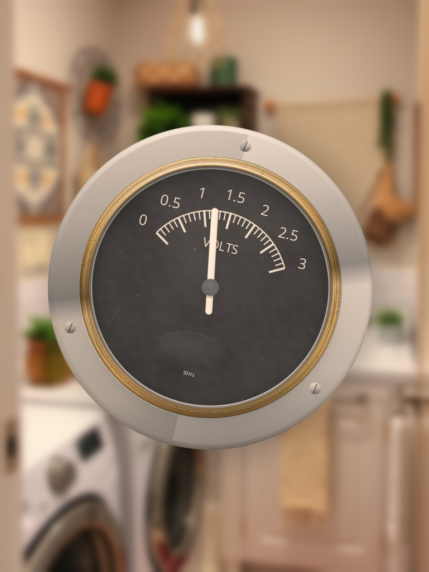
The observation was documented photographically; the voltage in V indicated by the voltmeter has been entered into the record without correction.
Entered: 1.2 V
